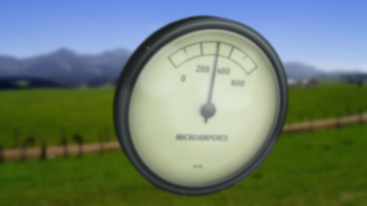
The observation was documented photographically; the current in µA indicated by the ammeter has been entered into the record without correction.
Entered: 300 µA
